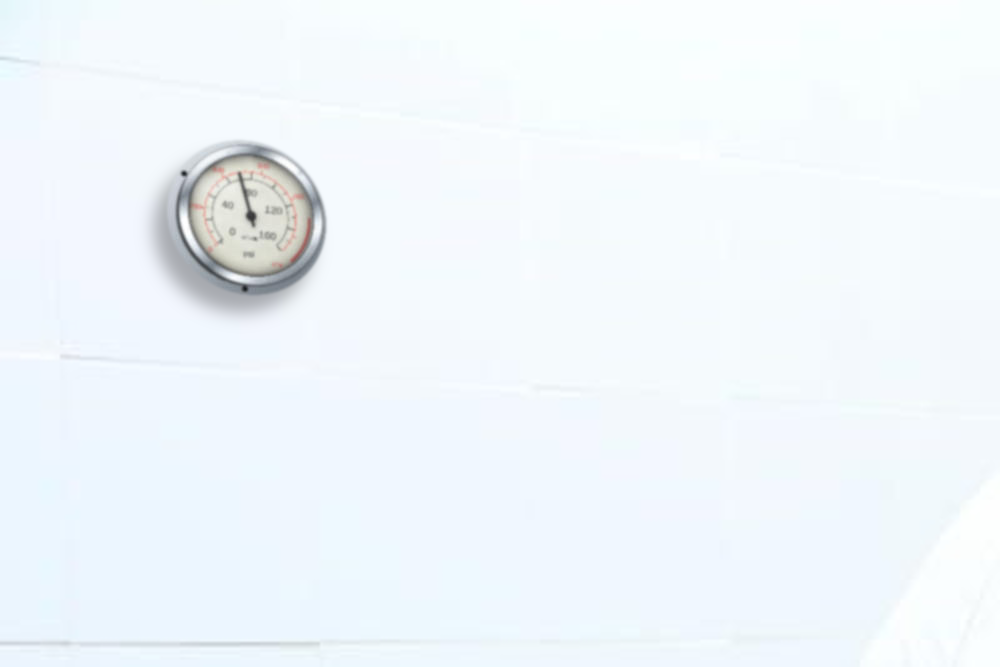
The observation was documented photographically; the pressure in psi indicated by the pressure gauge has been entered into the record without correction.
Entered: 70 psi
